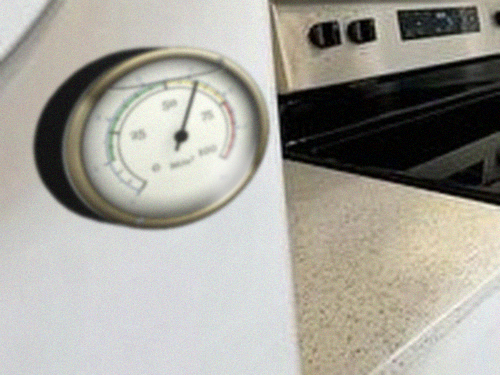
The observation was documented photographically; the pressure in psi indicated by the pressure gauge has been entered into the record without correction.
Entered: 60 psi
